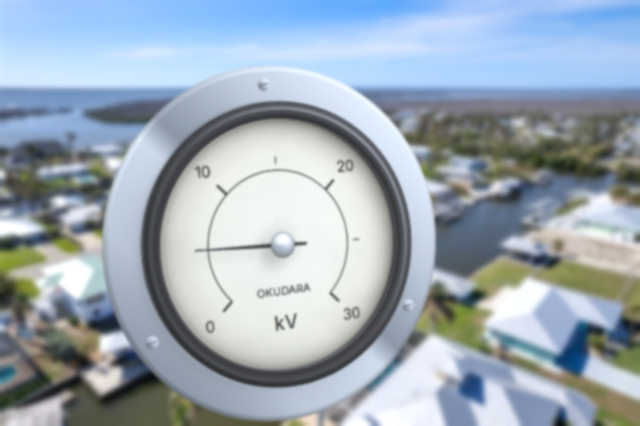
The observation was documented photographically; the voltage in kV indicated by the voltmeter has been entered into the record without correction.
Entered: 5 kV
